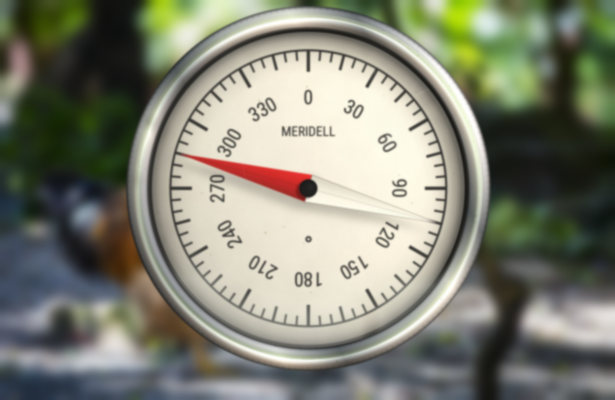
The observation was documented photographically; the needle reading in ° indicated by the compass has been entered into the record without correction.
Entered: 285 °
